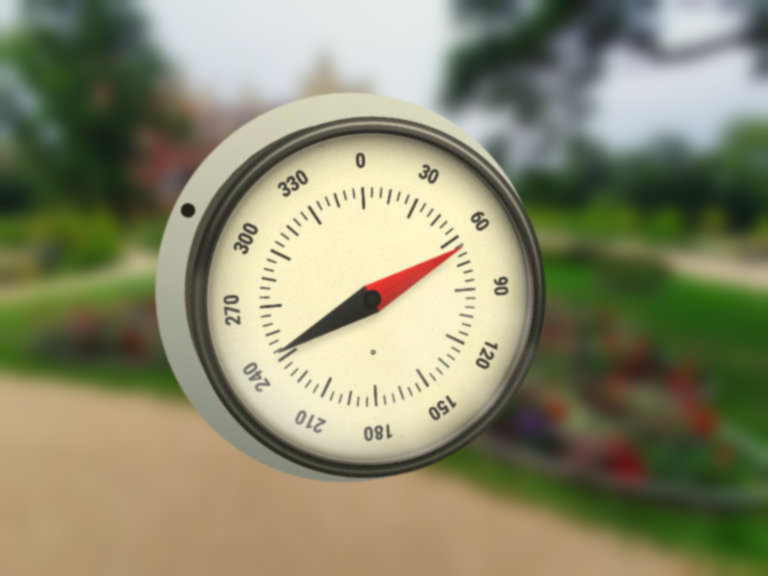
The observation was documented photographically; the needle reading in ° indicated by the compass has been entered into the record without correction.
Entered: 65 °
